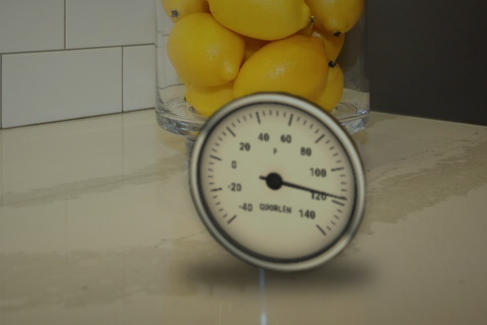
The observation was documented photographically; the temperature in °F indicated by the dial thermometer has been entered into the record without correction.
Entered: 116 °F
